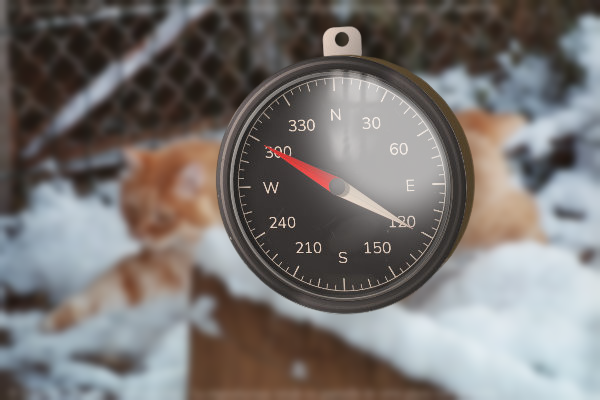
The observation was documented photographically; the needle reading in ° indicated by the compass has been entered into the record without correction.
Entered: 300 °
